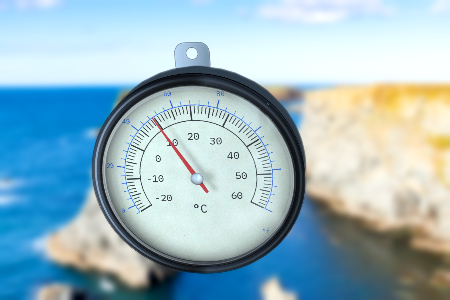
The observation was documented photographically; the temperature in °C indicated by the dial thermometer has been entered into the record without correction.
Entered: 10 °C
